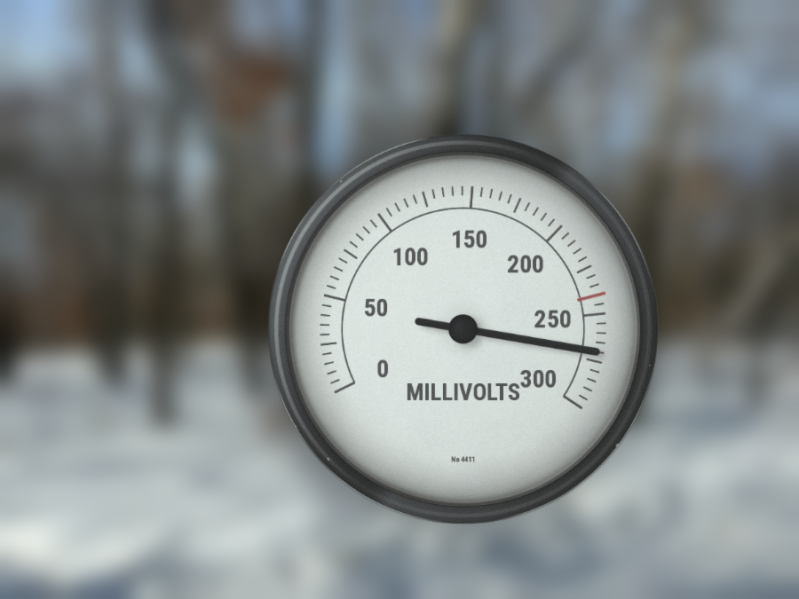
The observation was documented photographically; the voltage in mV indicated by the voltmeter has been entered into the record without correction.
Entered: 270 mV
